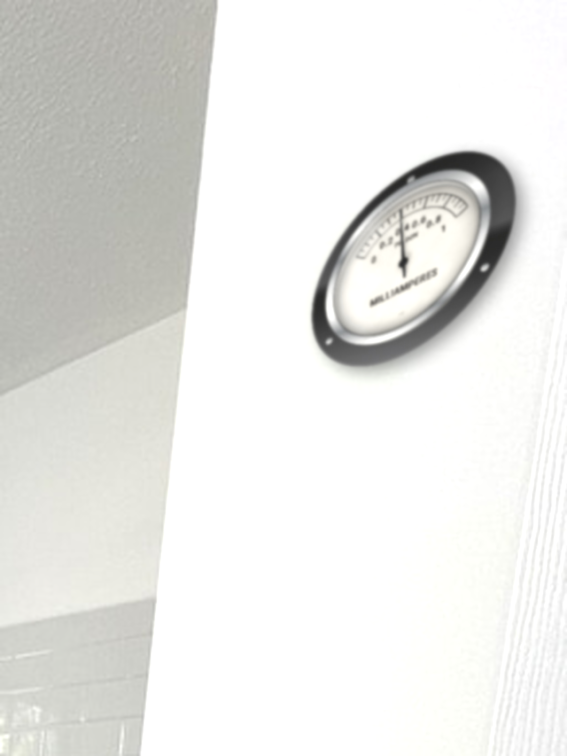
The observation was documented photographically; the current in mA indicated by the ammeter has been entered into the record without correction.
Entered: 0.4 mA
